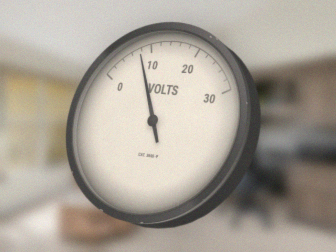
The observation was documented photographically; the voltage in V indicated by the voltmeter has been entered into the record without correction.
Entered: 8 V
